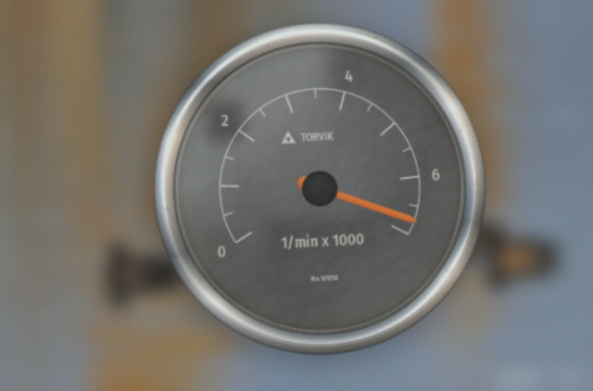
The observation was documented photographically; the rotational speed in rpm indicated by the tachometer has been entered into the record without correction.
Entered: 6750 rpm
